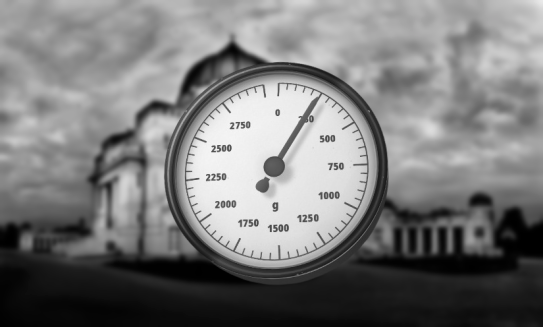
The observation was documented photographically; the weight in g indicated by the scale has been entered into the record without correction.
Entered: 250 g
